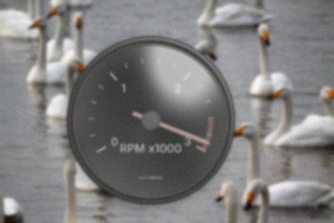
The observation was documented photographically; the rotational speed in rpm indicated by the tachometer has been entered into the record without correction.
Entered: 2900 rpm
